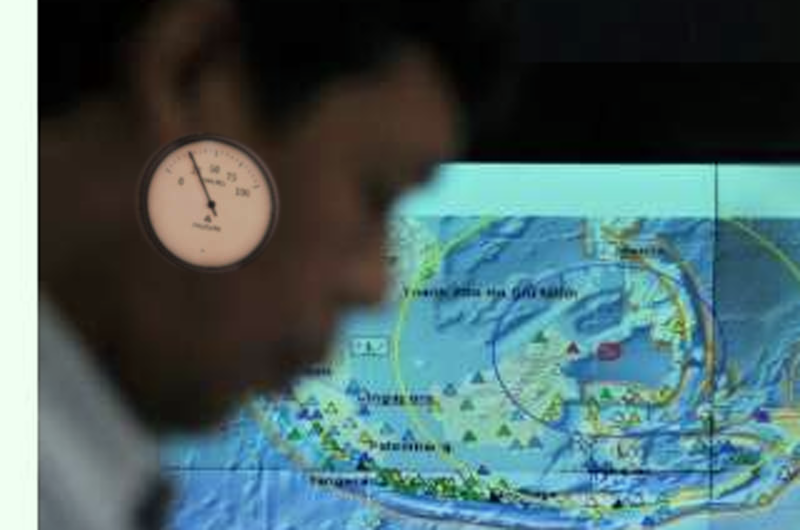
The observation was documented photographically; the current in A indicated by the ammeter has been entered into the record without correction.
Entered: 25 A
